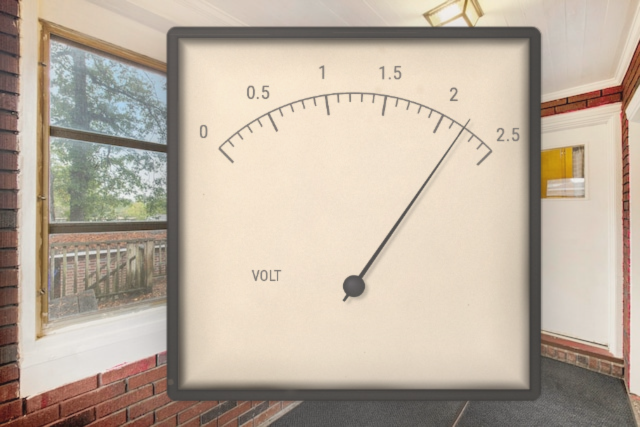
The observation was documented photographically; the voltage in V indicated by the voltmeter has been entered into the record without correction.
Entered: 2.2 V
